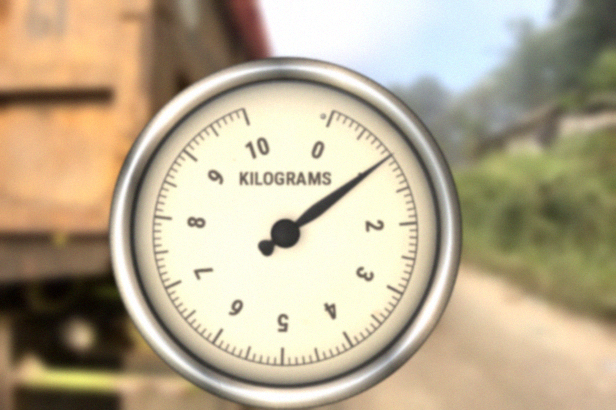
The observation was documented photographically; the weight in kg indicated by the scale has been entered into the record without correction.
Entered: 1 kg
